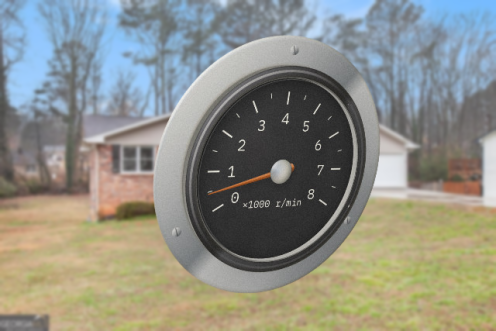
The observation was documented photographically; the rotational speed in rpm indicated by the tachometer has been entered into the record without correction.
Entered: 500 rpm
